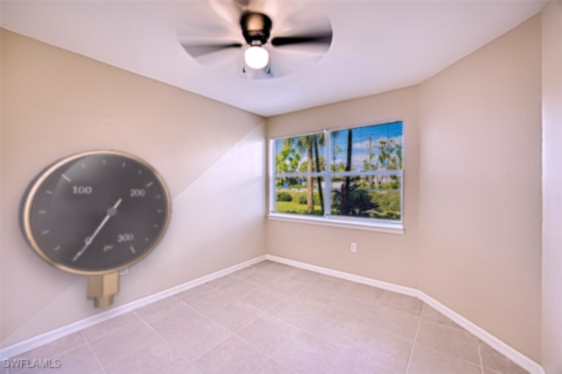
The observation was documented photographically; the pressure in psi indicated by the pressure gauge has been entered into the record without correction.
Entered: 0 psi
